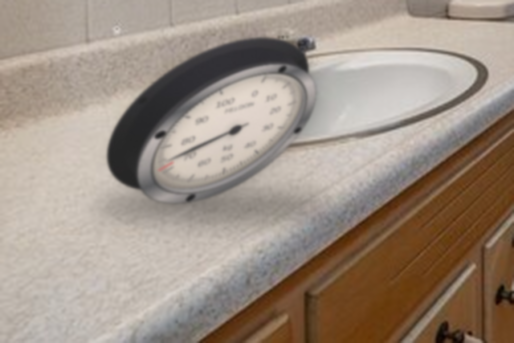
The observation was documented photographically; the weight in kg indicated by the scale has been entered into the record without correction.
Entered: 75 kg
